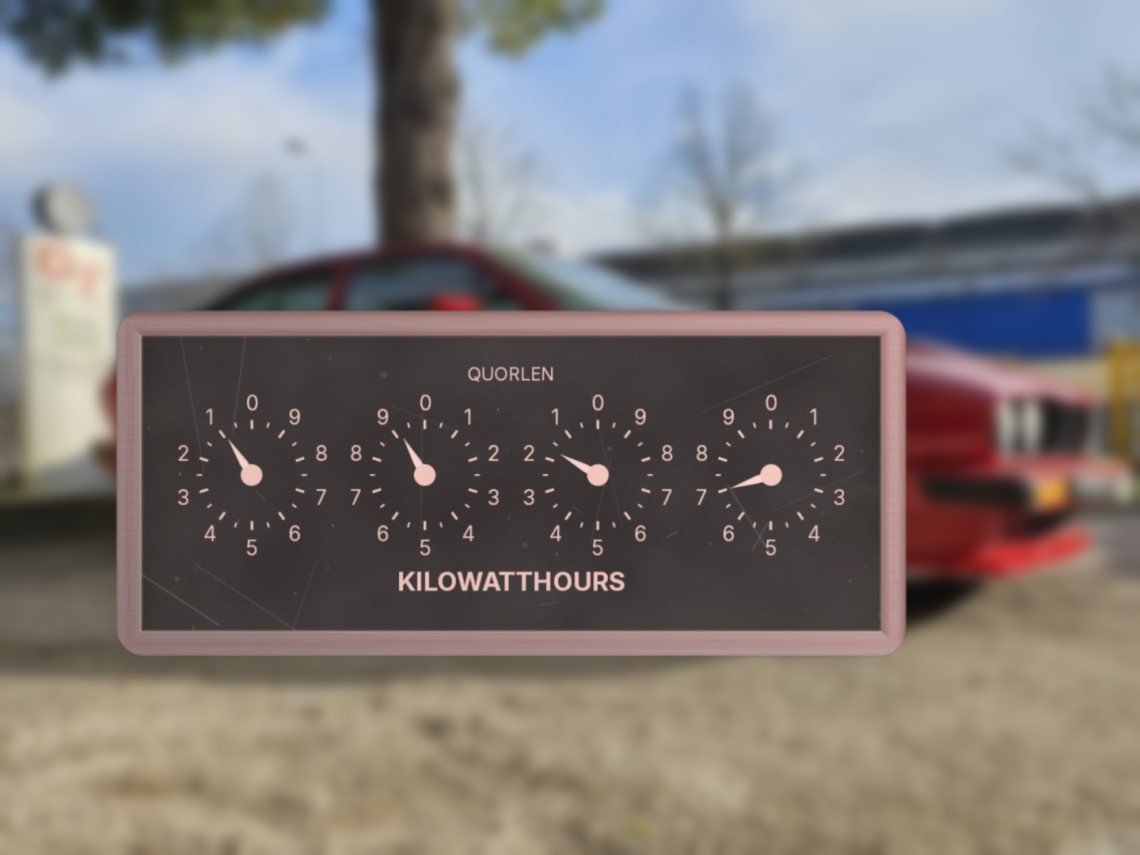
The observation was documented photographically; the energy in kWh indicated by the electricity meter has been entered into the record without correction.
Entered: 917 kWh
